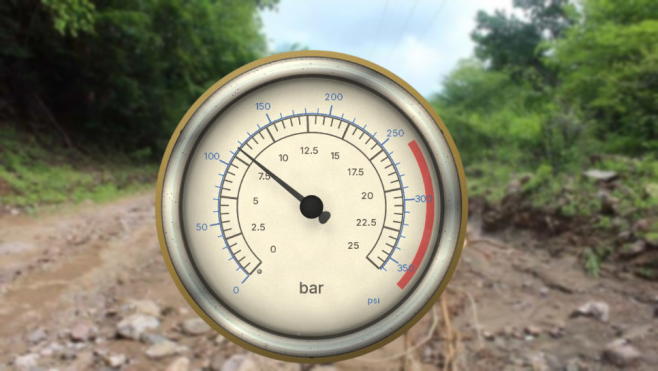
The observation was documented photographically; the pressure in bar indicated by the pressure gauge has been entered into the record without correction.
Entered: 8 bar
